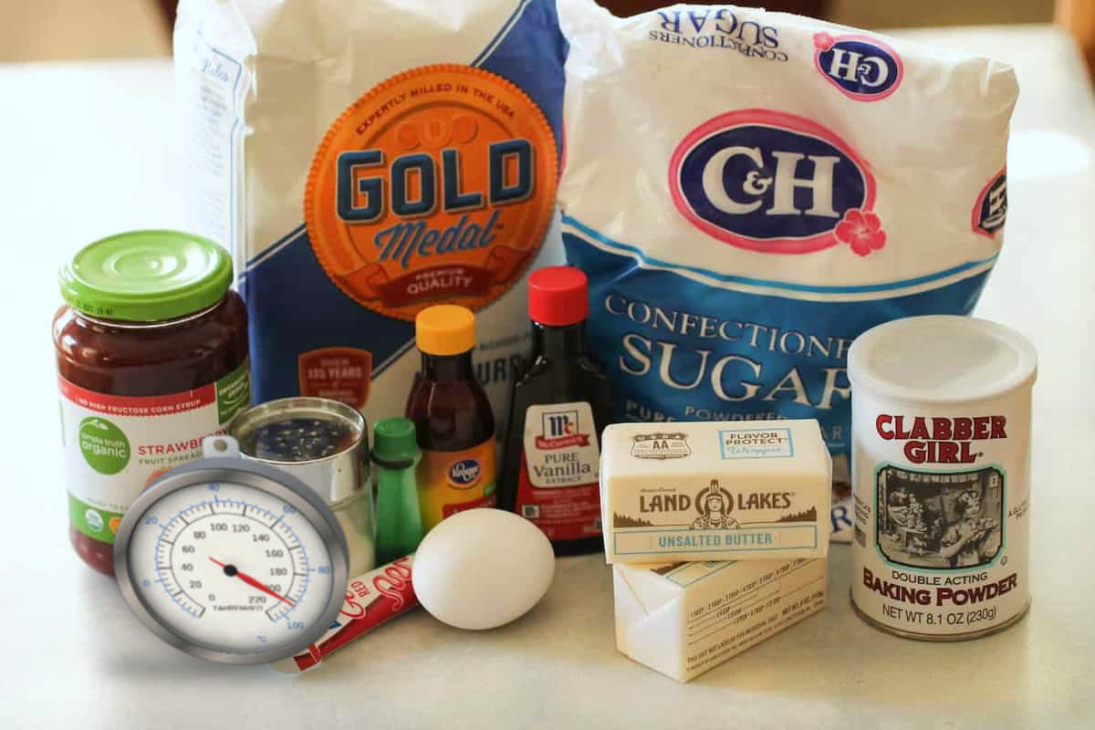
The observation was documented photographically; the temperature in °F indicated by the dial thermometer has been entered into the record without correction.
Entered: 200 °F
